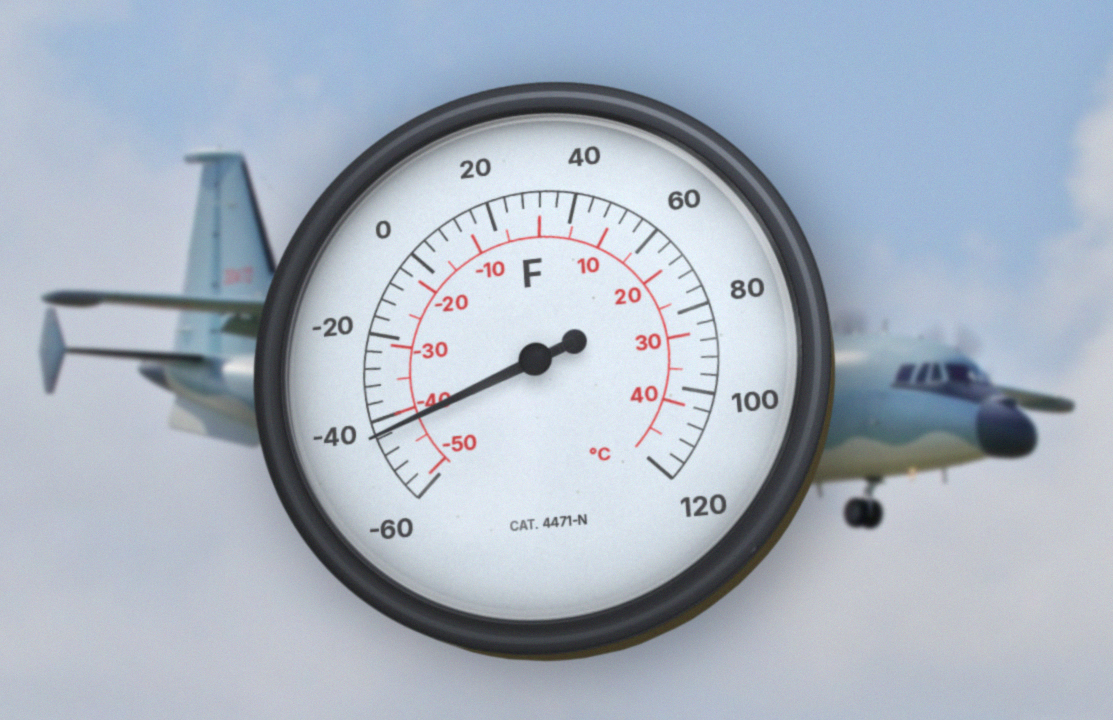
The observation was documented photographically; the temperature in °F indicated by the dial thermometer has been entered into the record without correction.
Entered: -44 °F
